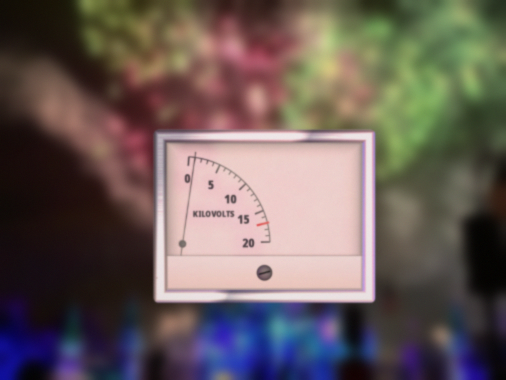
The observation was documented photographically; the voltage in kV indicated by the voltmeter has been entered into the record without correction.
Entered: 1 kV
